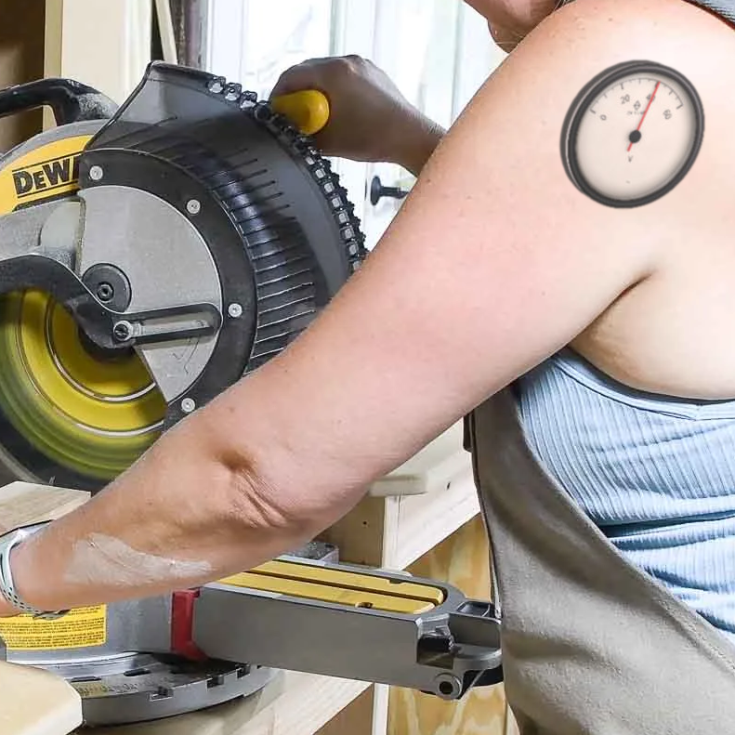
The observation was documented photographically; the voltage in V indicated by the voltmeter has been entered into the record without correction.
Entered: 40 V
